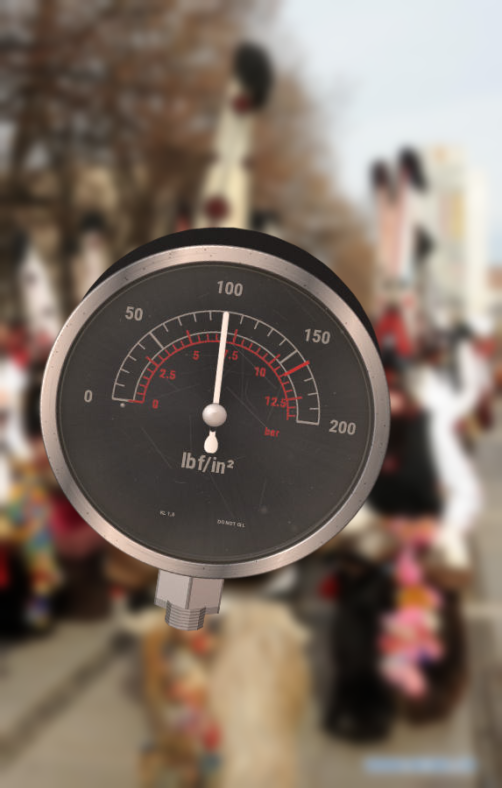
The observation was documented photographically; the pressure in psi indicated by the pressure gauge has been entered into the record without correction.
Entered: 100 psi
